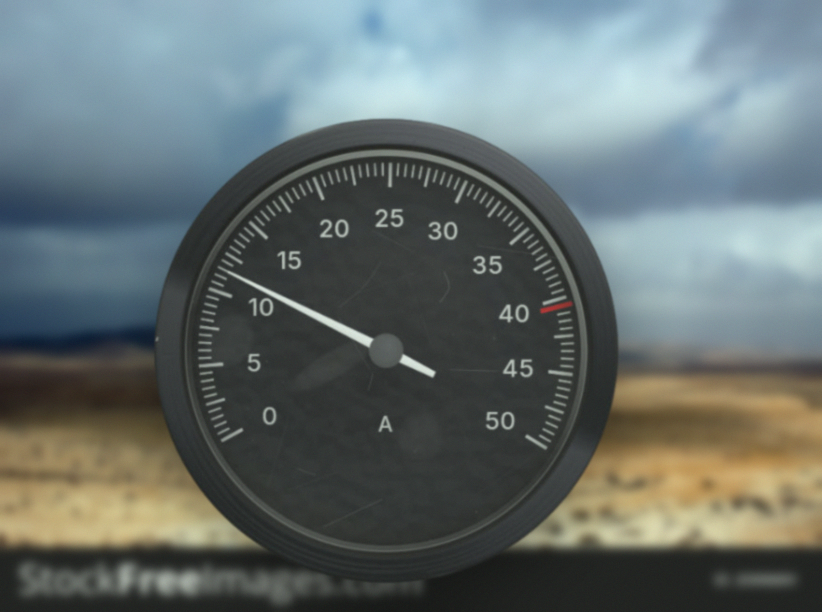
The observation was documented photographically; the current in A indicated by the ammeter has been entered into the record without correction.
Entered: 11.5 A
